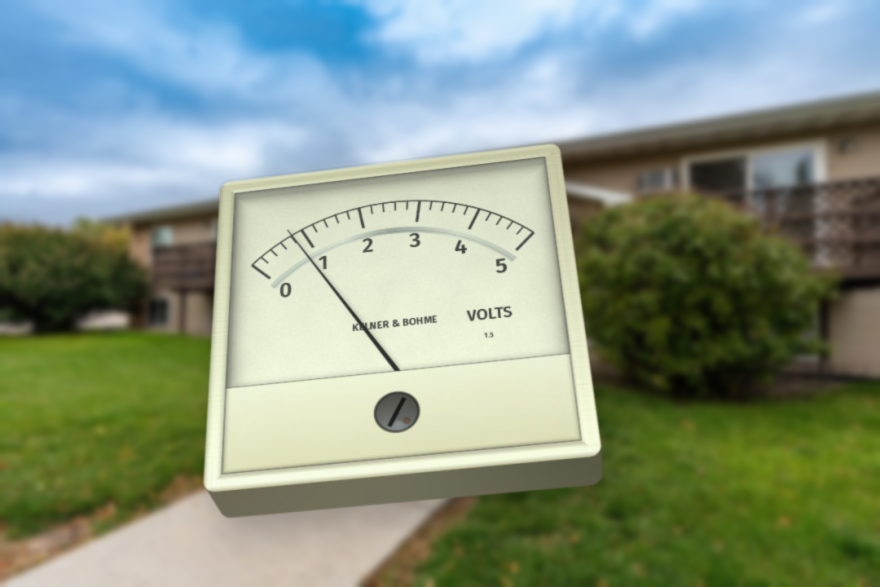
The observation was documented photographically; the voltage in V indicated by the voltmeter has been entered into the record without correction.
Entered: 0.8 V
